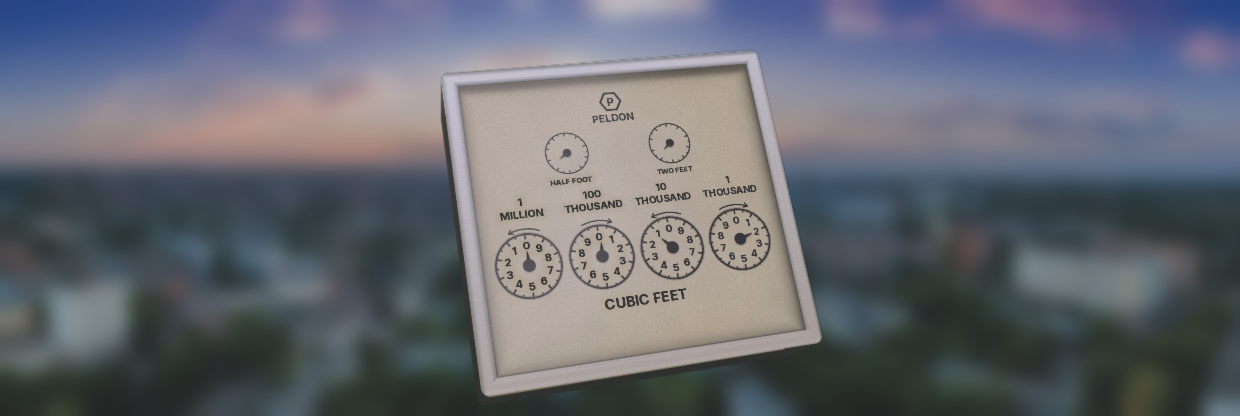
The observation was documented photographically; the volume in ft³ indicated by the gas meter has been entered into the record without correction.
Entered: 1200 ft³
